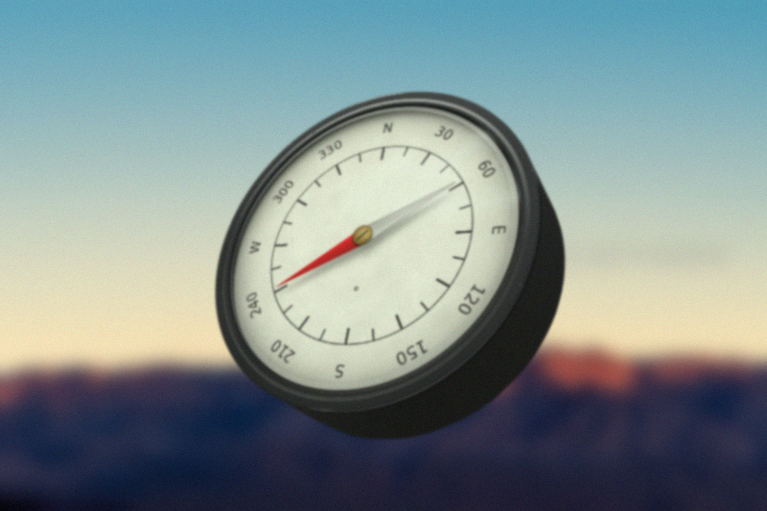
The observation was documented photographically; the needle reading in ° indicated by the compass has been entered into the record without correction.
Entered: 240 °
